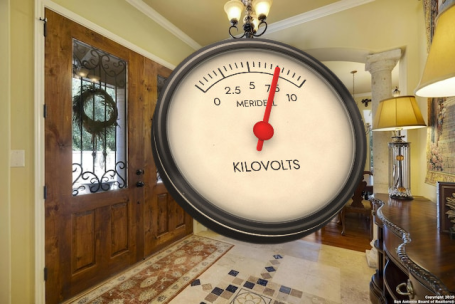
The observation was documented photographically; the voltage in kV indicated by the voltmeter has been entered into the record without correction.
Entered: 7.5 kV
